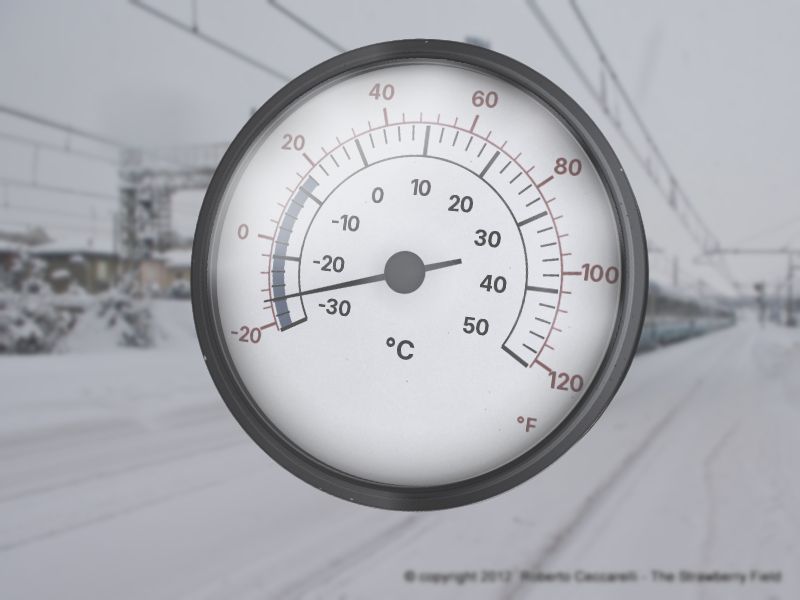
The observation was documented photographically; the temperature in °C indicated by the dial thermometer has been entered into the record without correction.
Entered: -26 °C
